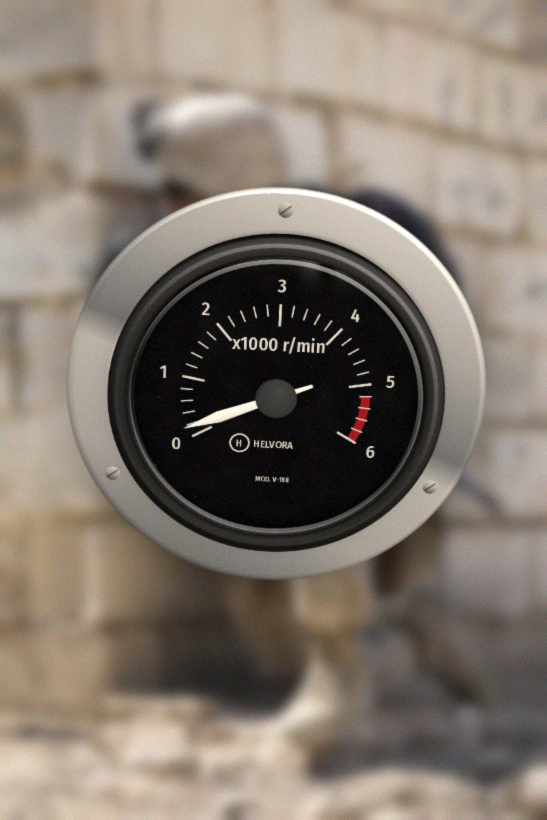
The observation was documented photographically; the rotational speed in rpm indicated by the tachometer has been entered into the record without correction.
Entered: 200 rpm
